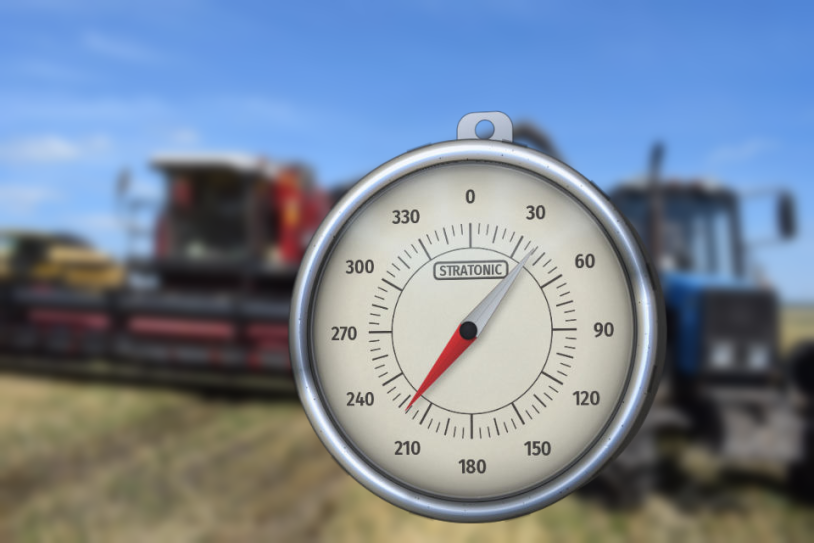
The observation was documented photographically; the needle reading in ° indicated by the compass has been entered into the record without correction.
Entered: 220 °
